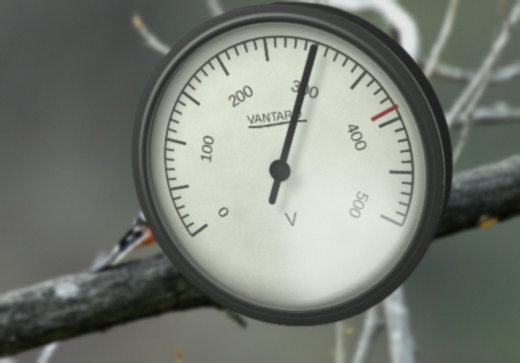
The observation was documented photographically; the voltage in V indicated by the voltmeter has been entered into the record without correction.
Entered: 300 V
